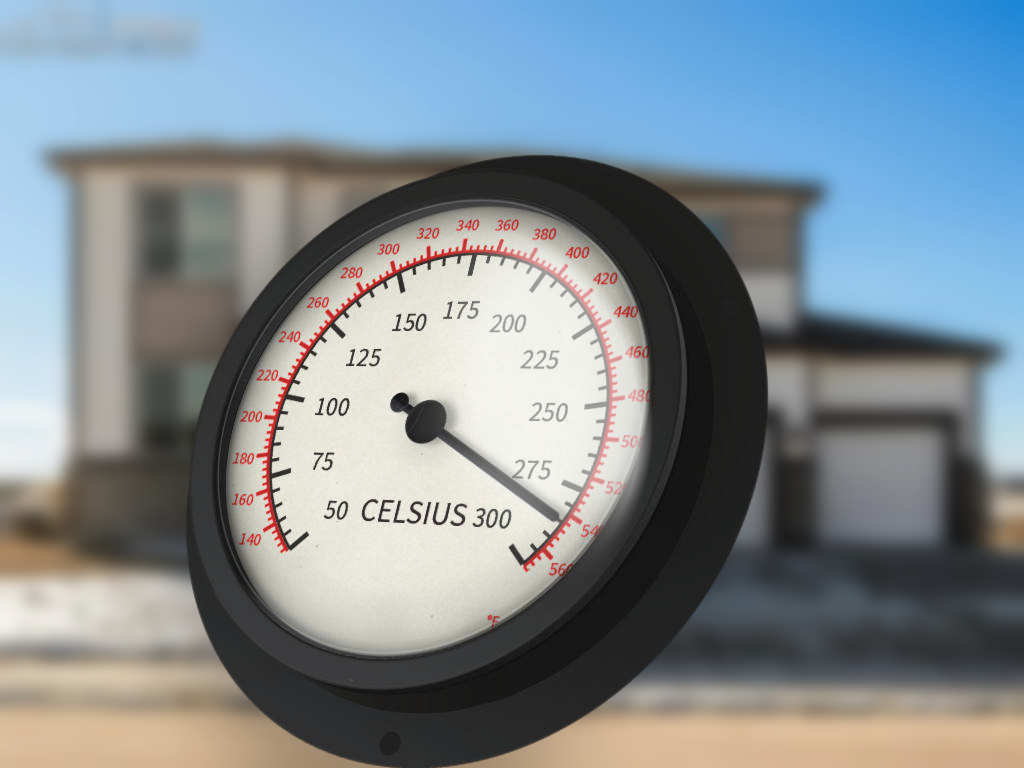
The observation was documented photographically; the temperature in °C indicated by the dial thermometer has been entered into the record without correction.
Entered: 285 °C
